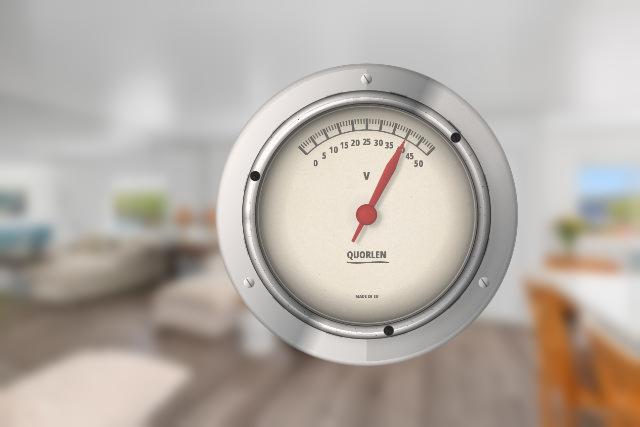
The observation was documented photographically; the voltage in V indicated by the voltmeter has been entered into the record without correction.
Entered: 40 V
